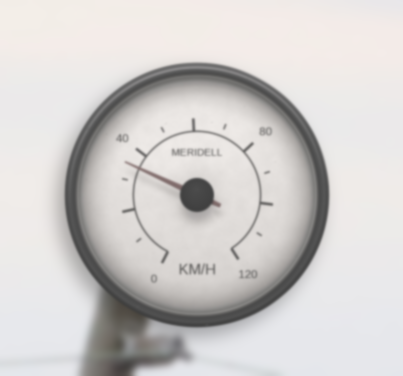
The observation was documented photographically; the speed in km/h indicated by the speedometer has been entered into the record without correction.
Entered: 35 km/h
